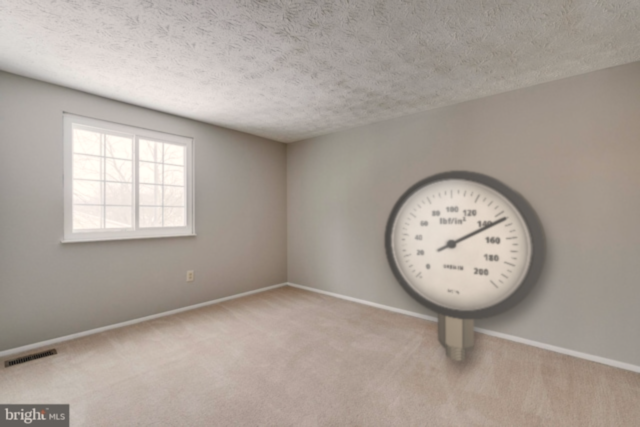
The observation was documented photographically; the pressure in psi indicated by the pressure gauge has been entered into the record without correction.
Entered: 145 psi
